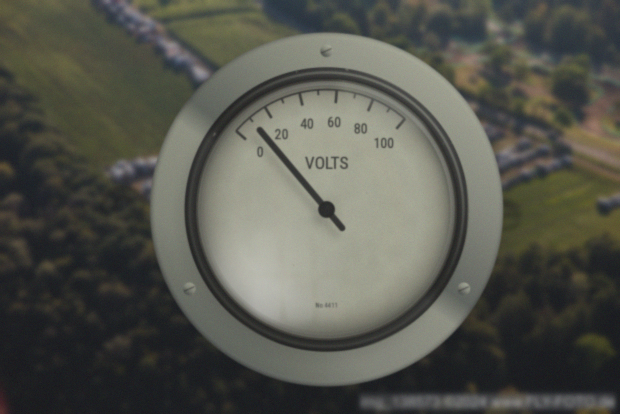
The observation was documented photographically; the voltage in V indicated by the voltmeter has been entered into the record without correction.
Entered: 10 V
